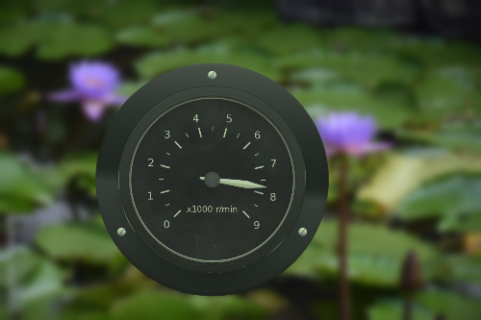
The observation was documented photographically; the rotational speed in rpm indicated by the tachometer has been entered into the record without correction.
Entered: 7750 rpm
